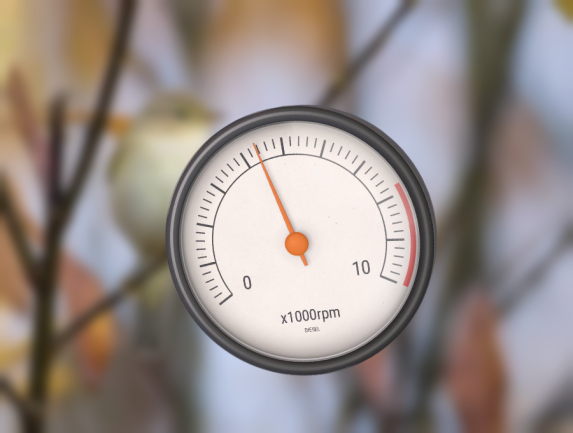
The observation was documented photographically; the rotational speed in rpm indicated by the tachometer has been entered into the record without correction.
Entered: 4400 rpm
